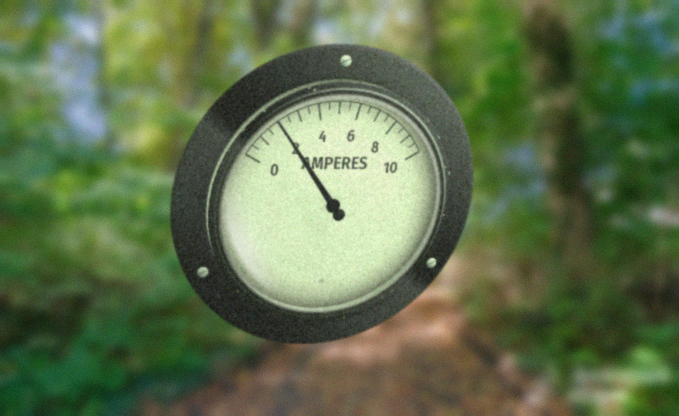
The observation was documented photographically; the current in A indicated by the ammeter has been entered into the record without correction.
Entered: 2 A
